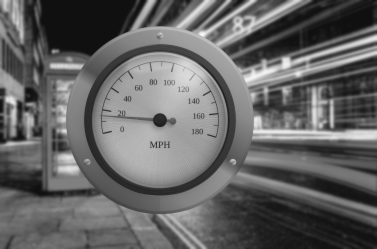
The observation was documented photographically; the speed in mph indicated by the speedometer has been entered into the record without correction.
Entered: 15 mph
